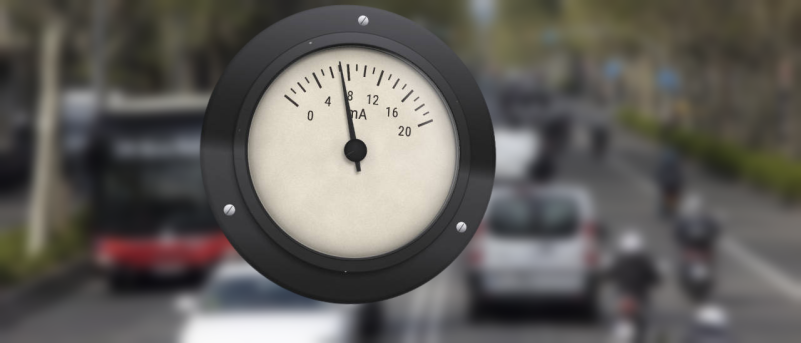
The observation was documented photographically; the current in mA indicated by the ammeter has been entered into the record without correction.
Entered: 7 mA
